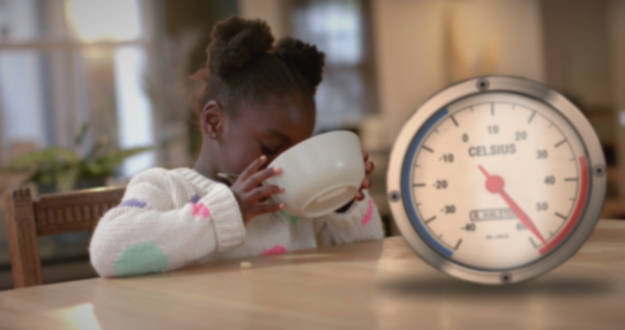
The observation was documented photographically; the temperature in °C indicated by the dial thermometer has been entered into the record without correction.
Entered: 57.5 °C
